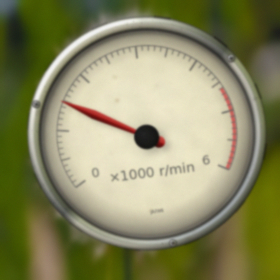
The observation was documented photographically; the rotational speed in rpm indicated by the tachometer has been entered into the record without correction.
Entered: 1500 rpm
